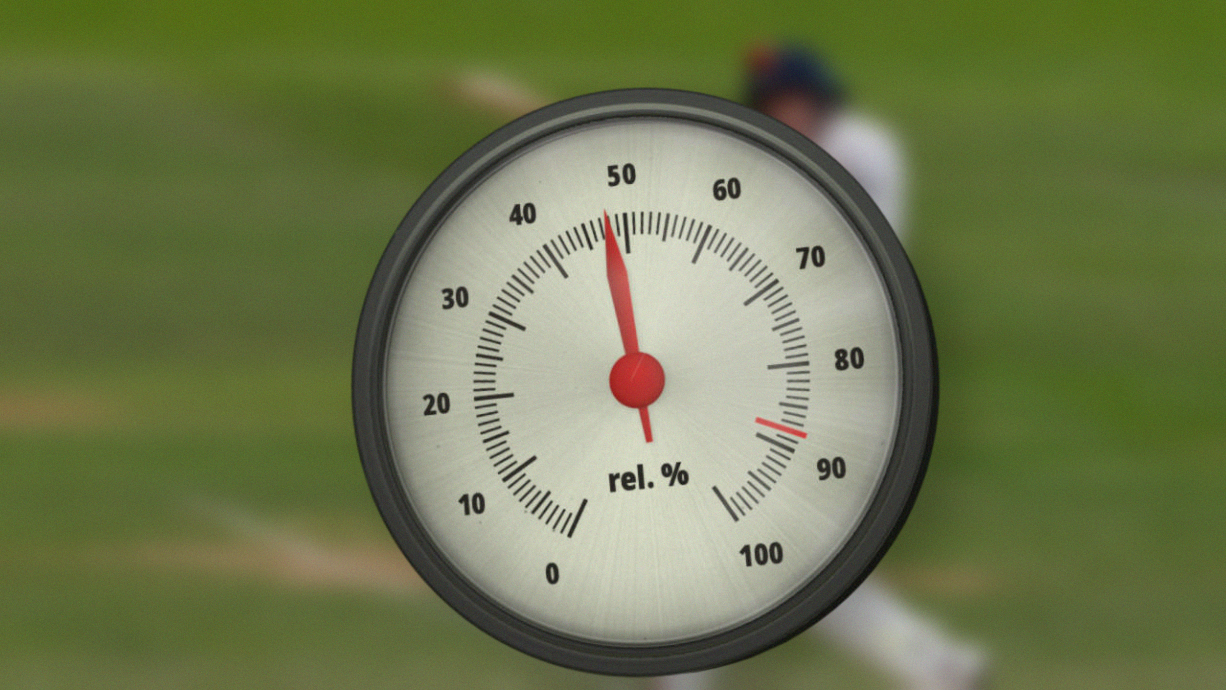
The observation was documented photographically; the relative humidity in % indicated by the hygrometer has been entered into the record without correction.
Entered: 48 %
